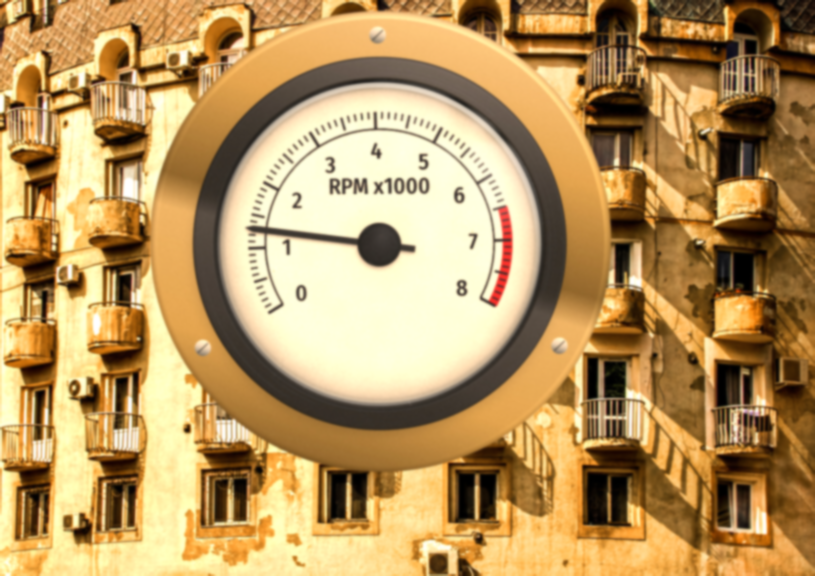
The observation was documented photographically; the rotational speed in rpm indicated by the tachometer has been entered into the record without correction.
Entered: 1300 rpm
